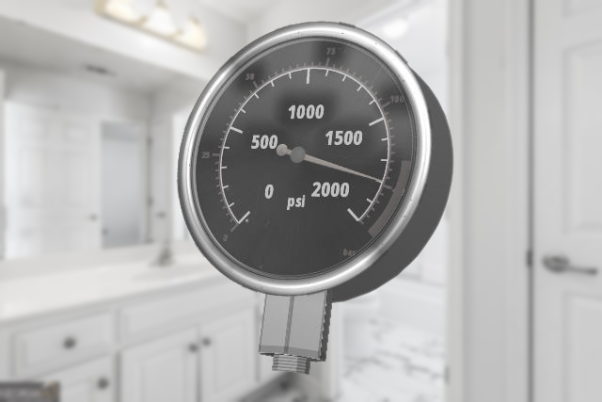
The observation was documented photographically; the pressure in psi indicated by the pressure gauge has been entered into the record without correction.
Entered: 1800 psi
